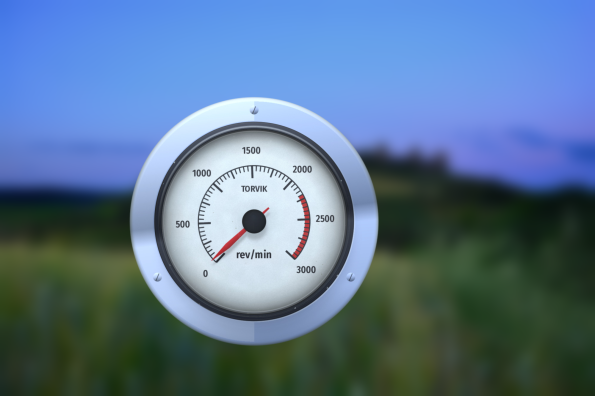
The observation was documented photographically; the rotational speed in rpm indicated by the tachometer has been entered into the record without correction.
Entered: 50 rpm
